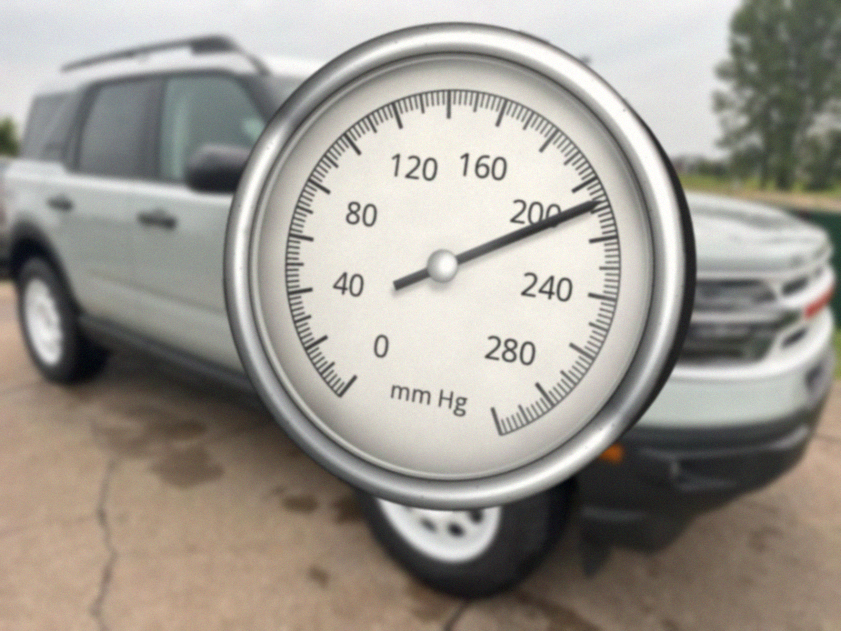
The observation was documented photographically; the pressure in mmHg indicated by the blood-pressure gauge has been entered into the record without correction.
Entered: 208 mmHg
